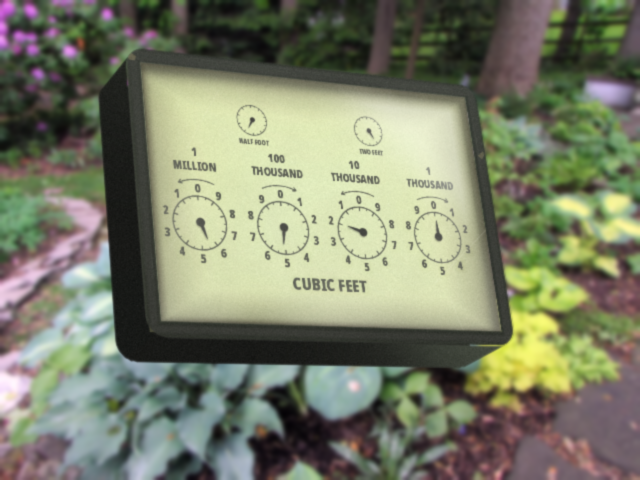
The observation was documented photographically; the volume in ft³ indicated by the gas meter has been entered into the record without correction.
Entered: 552000 ft³
